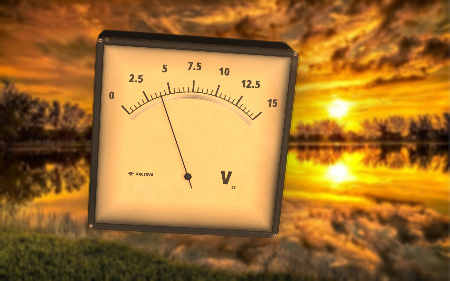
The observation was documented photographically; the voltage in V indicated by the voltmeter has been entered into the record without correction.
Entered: 4 V
